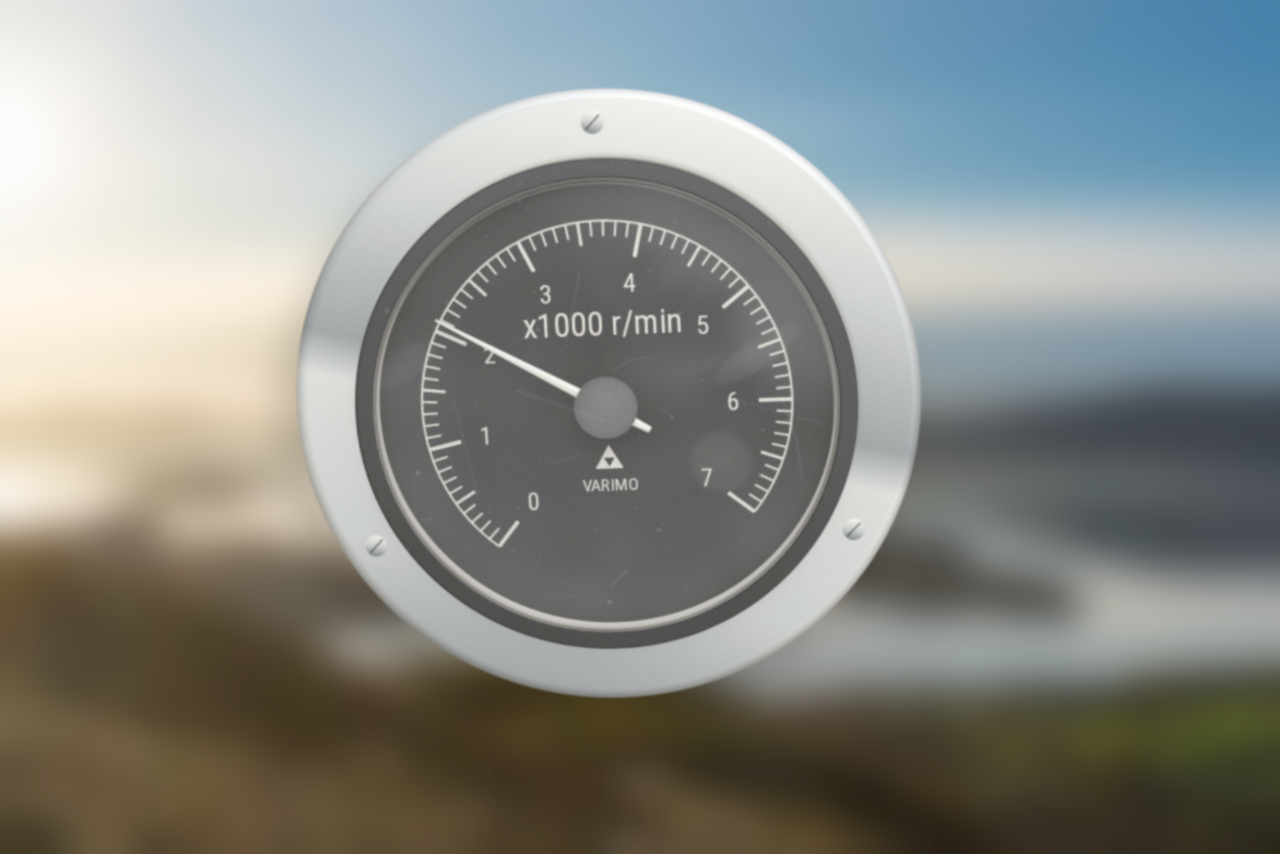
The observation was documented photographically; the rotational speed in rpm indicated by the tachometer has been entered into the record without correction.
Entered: 2100 rpm
